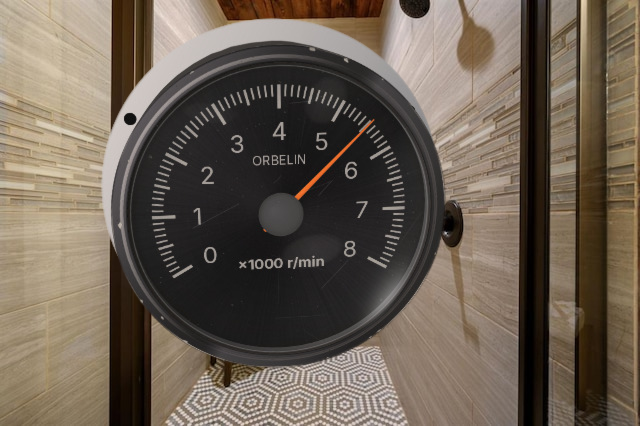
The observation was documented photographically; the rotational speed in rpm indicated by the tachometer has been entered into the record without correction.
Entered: 5500 rpm
